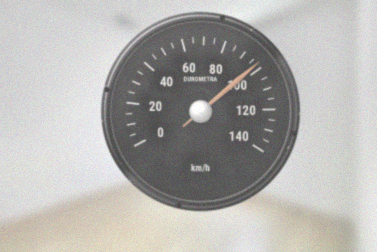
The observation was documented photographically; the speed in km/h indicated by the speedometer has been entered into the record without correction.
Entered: 97.5 km/h
